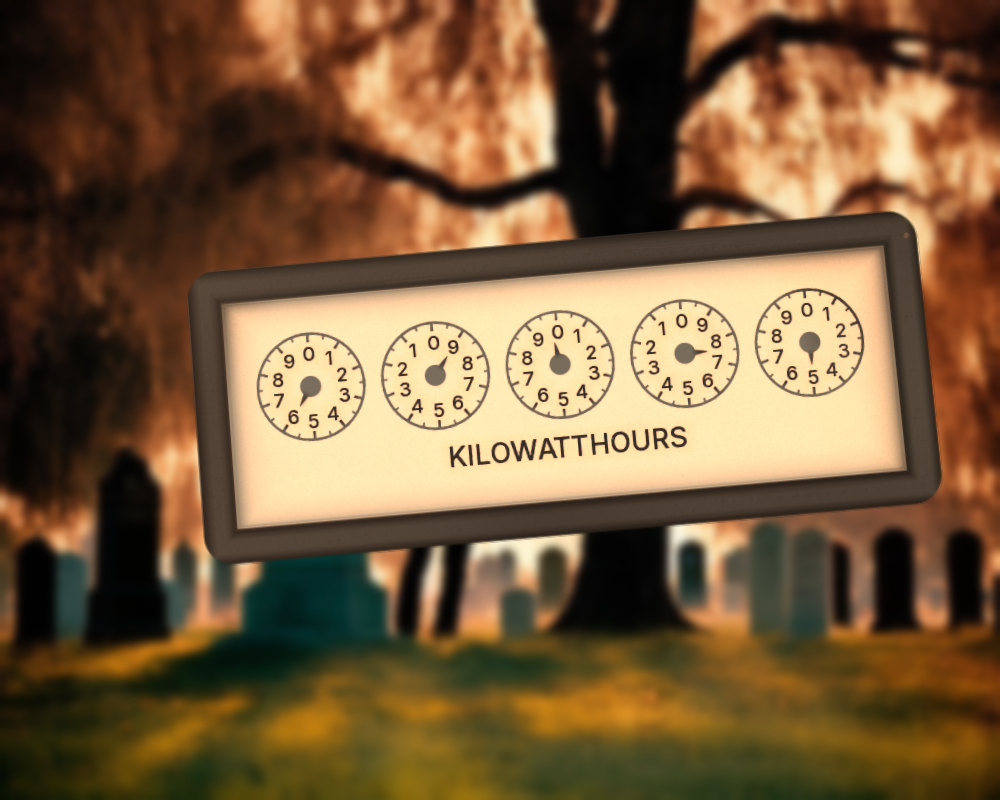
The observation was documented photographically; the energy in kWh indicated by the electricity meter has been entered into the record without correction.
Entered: 58975 kWh
